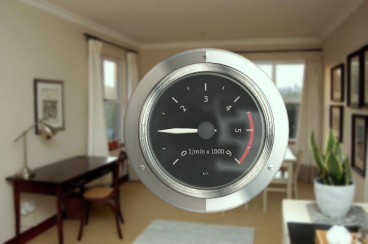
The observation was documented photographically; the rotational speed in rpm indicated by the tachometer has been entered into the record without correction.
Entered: 1000 rpm
